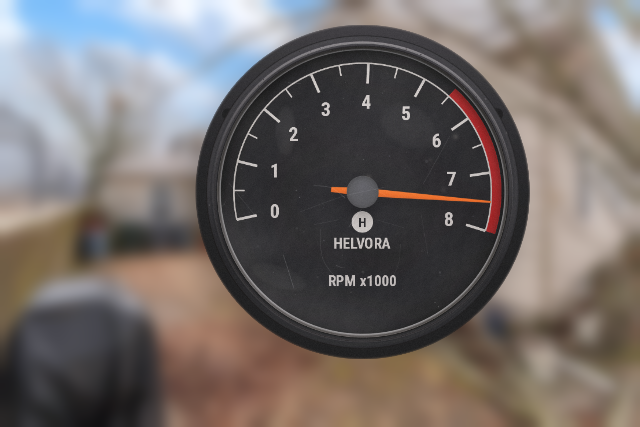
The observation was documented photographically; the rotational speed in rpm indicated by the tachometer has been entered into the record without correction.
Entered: 7500 rpm
